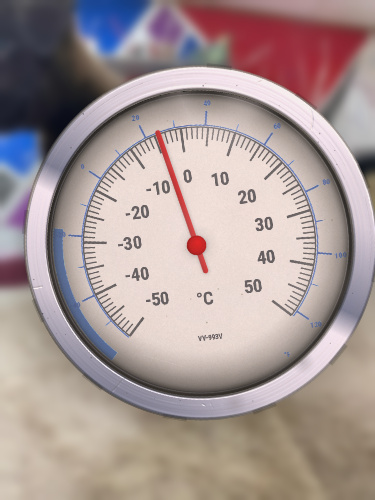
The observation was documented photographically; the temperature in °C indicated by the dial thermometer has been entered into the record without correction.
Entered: -4 °C
